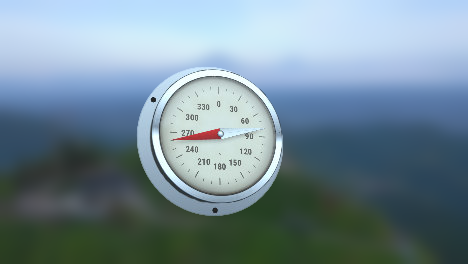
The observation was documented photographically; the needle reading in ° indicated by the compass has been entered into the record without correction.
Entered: 260 °
